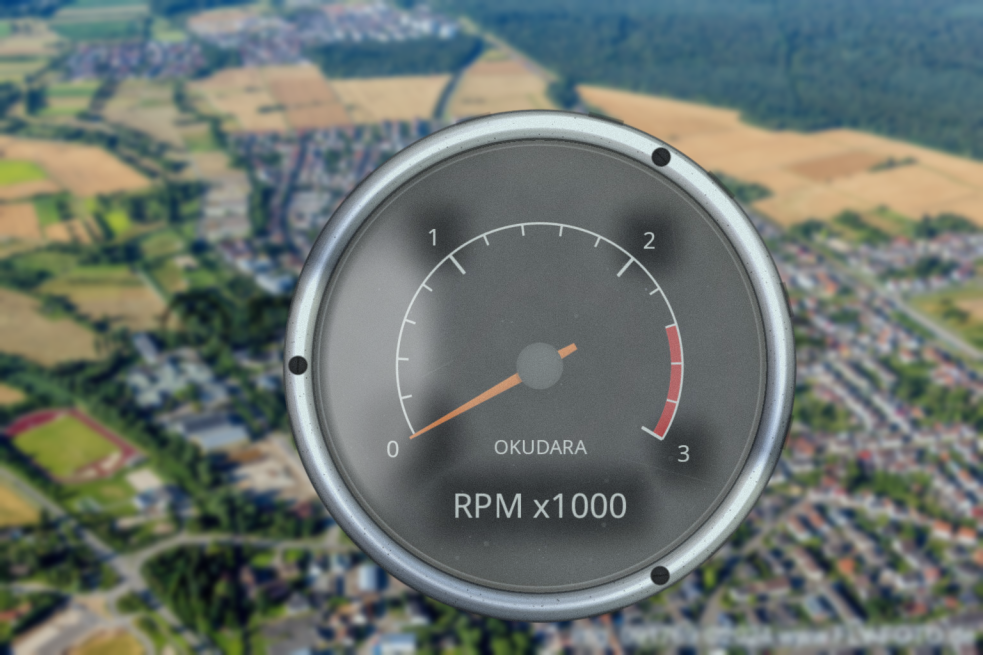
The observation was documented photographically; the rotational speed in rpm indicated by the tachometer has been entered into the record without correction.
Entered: 0 rpm
